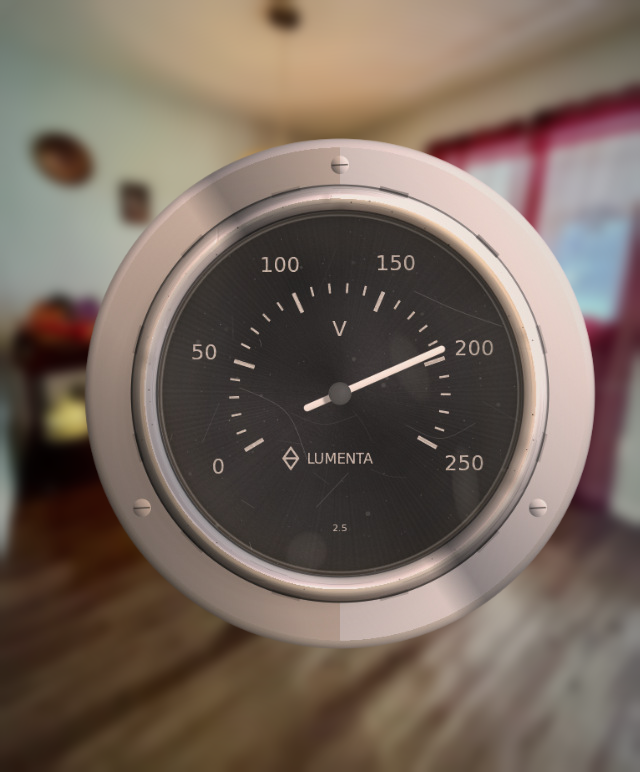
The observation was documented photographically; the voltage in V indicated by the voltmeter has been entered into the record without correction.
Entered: 195 V
